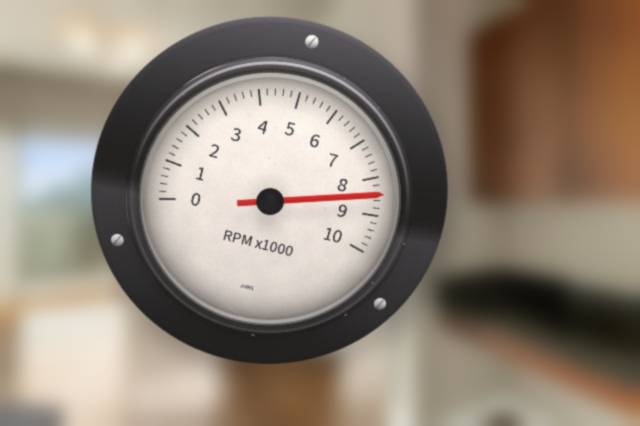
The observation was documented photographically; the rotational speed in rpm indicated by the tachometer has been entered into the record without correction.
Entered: 8400 rpm
